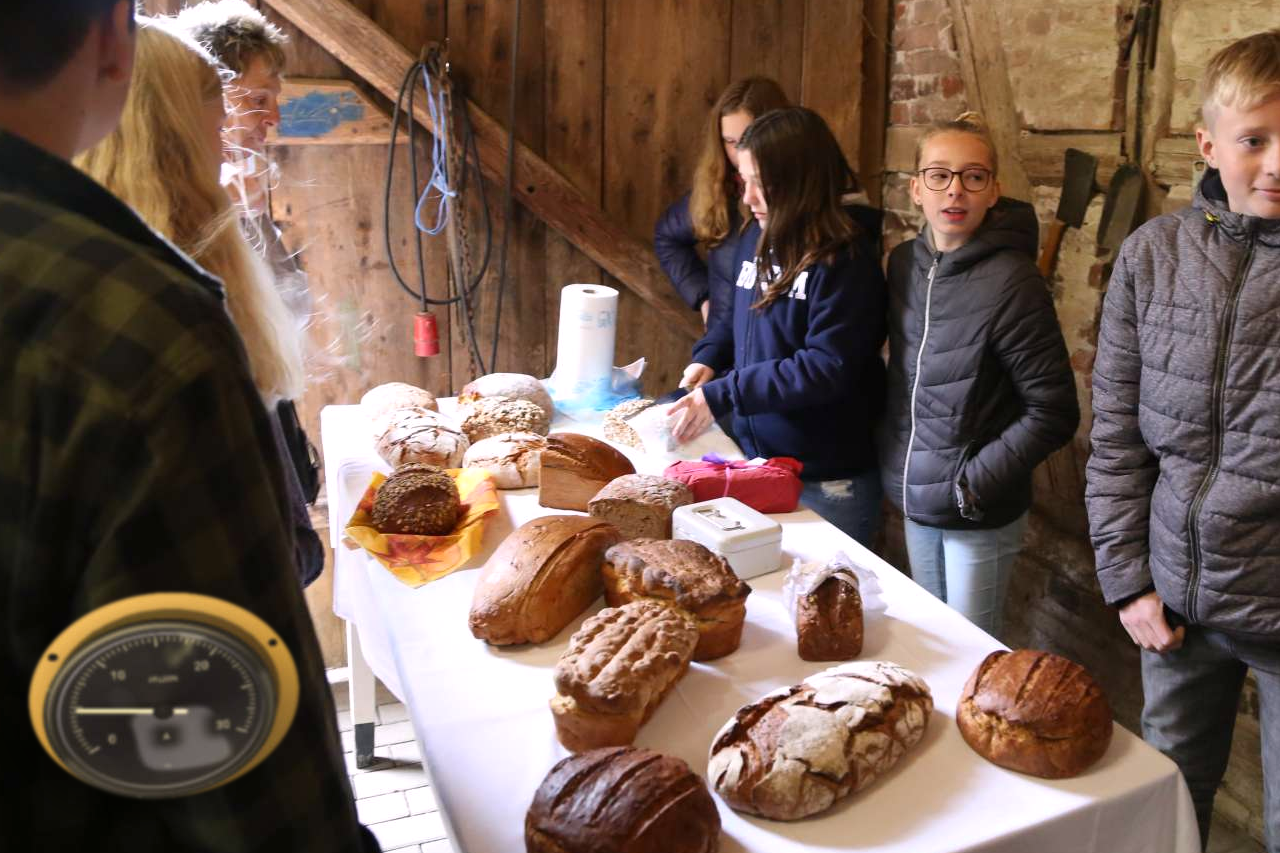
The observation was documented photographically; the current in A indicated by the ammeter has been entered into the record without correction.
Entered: 5 A
